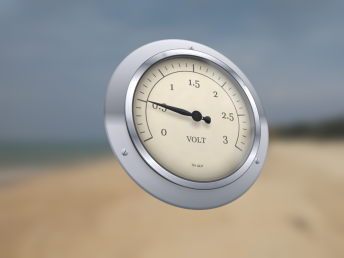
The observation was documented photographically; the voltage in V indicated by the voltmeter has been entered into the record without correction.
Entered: 0.5 V
